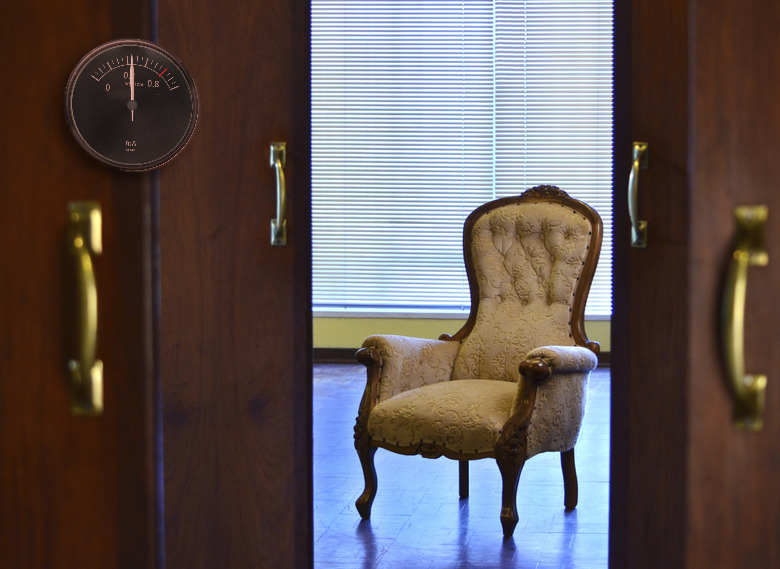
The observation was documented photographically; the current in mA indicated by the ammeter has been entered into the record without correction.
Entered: 0.45 mA
